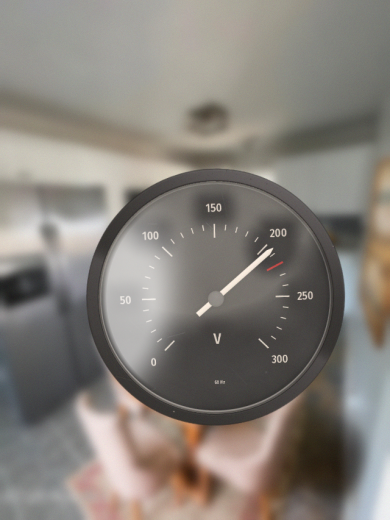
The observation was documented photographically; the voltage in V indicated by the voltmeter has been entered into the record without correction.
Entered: 205 V
